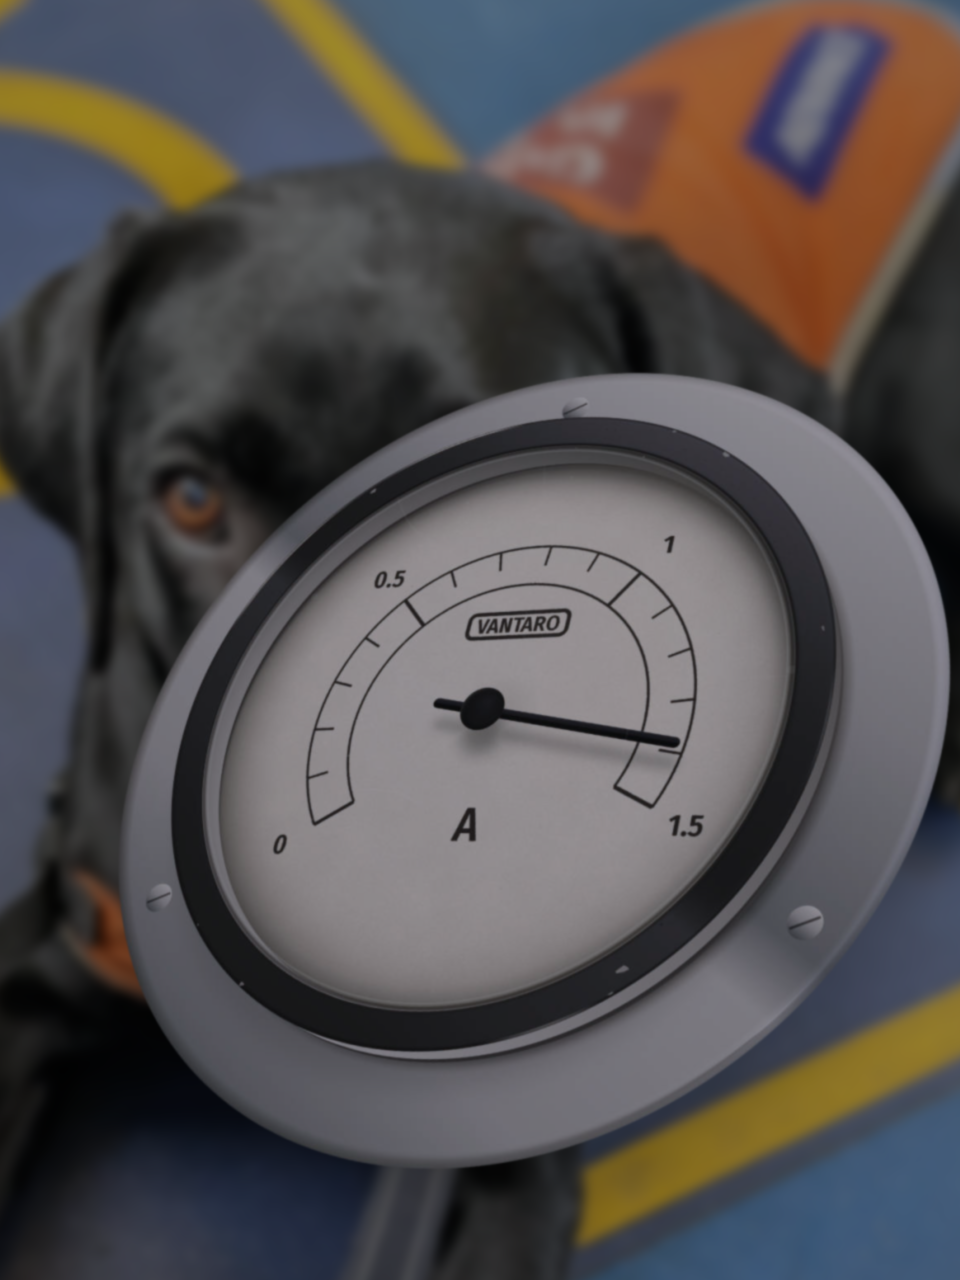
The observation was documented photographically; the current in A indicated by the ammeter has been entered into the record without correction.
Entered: 1.4 A
